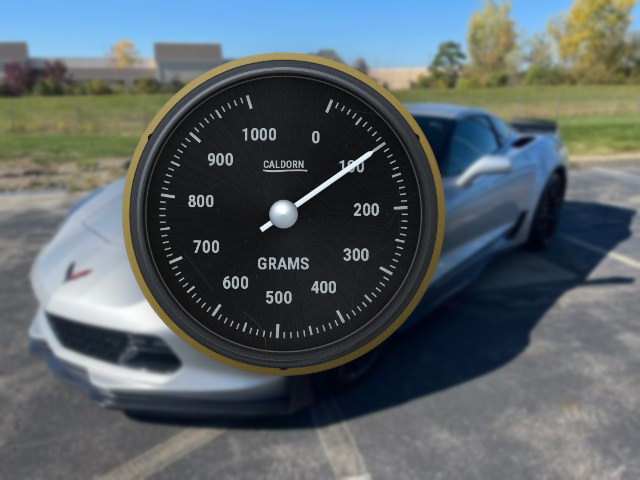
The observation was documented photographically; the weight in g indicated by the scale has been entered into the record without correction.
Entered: 100 g
